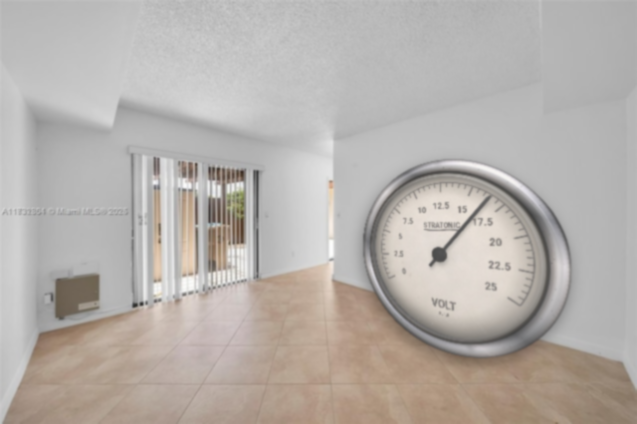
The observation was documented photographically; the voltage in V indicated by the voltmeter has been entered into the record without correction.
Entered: 16.5 V
